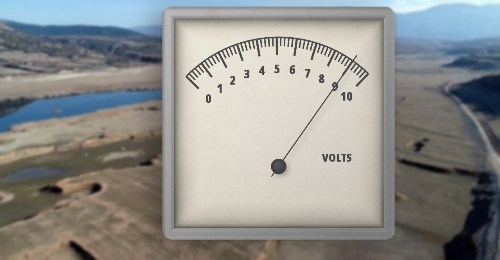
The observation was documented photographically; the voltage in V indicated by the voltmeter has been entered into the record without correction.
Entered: 9 V
